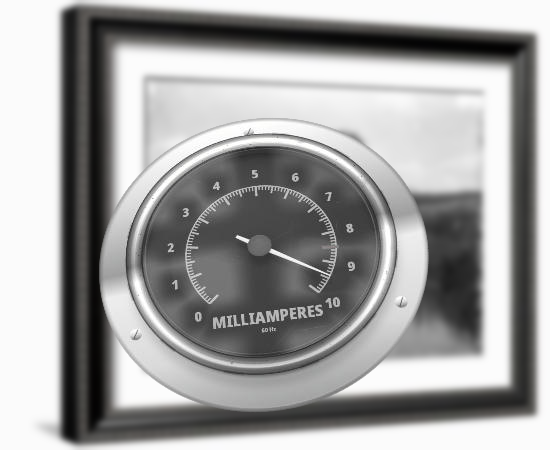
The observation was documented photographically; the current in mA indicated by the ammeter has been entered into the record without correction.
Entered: 9.5 mA
